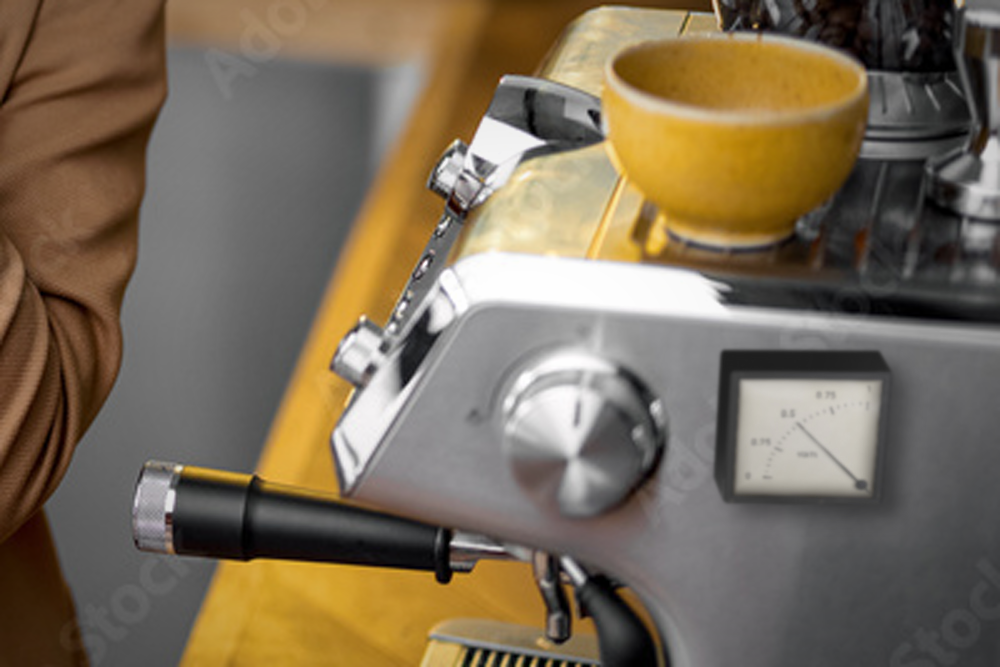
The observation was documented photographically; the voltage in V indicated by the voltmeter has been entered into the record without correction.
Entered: 0.5 V
